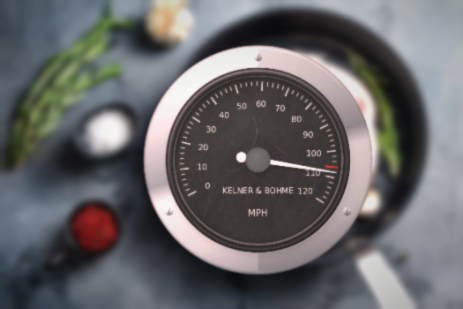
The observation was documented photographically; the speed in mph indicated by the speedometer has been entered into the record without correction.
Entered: 108 mph
